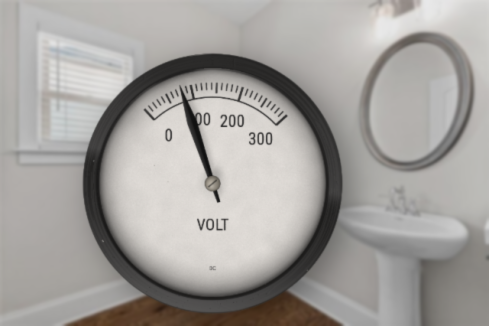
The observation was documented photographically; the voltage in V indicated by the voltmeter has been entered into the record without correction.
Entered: 80 V
